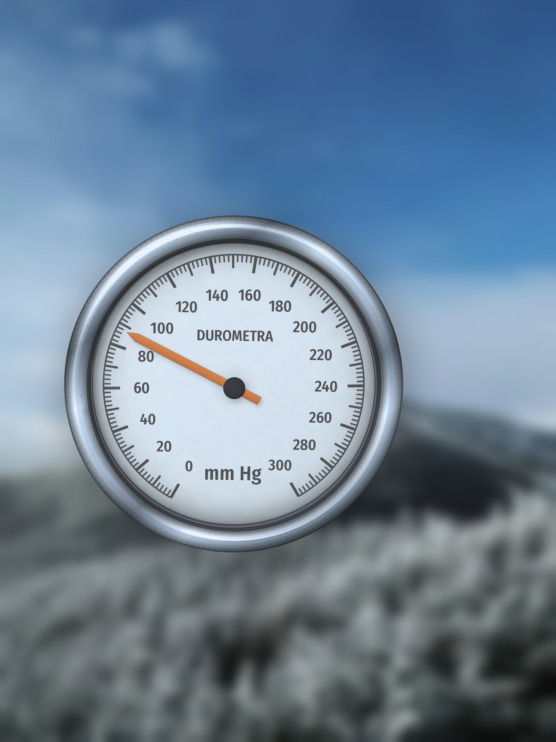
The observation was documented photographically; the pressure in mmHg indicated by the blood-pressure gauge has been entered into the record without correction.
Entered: 88 mmHg
